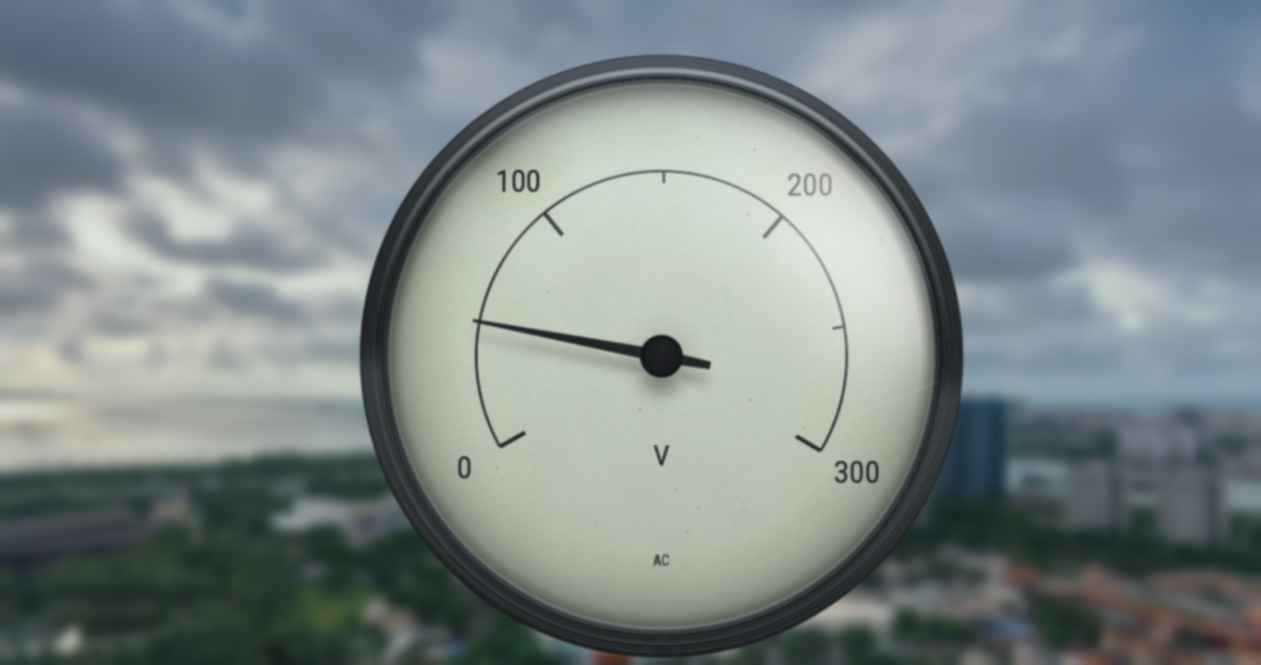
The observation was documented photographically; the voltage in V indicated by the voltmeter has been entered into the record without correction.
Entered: 50 V
